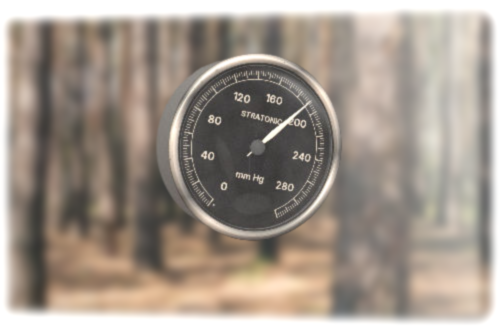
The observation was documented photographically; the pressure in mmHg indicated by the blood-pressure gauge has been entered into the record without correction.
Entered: 190 mmHg
